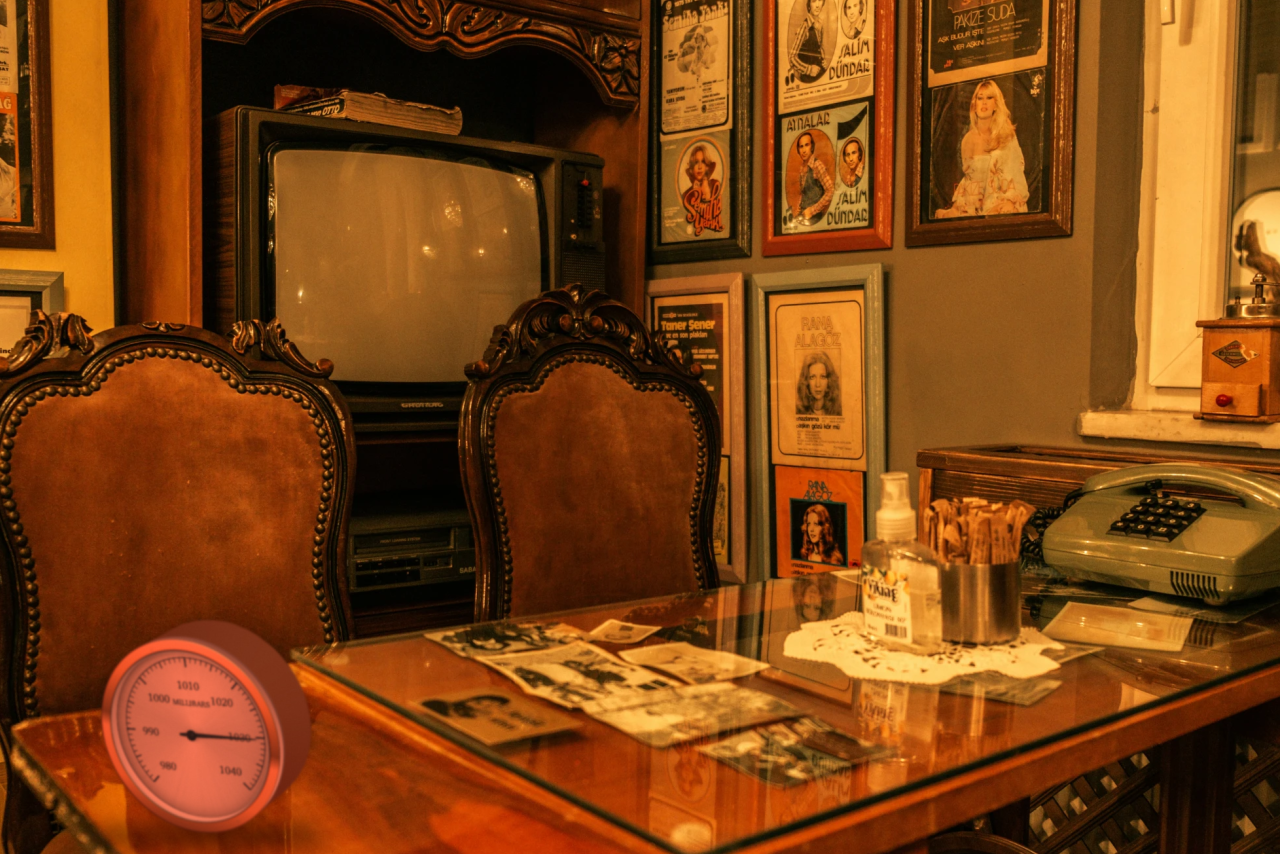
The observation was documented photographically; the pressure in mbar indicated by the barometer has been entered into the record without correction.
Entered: 1030 mbar
